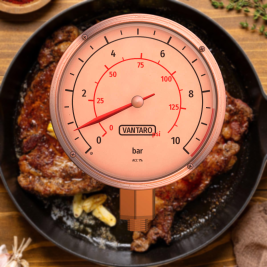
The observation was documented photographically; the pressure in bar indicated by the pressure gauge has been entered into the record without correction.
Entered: 0.75 bar
